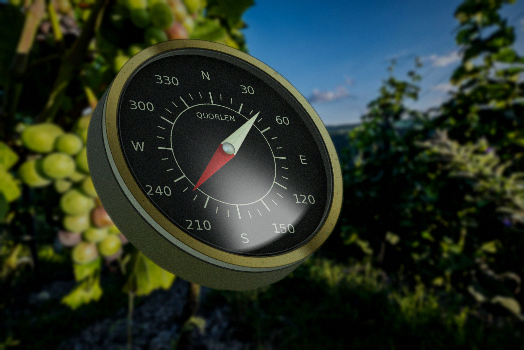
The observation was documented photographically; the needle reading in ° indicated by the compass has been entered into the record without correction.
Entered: 225 °
